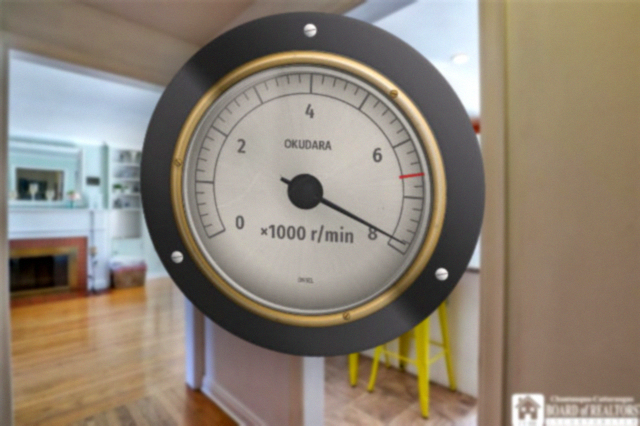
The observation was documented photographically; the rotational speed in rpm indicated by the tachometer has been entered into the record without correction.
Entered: 7800 rpm
